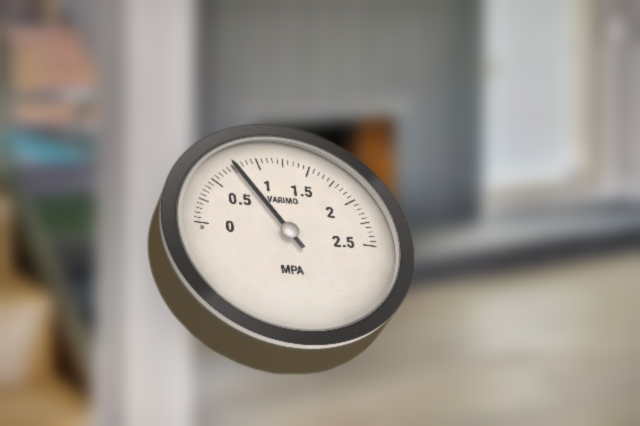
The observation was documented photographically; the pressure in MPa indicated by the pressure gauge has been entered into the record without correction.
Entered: 0.75 MPa
